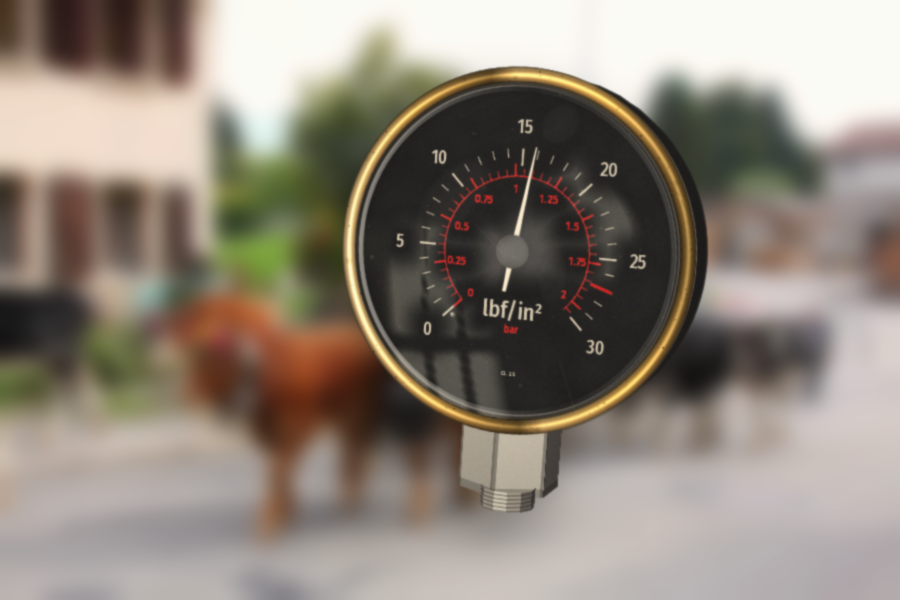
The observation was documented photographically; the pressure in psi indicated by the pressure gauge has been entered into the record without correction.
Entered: 16 psi
